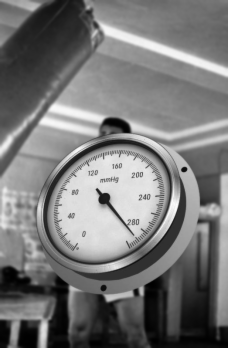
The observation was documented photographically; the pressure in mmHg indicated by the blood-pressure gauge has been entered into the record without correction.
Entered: 290 mmHg
